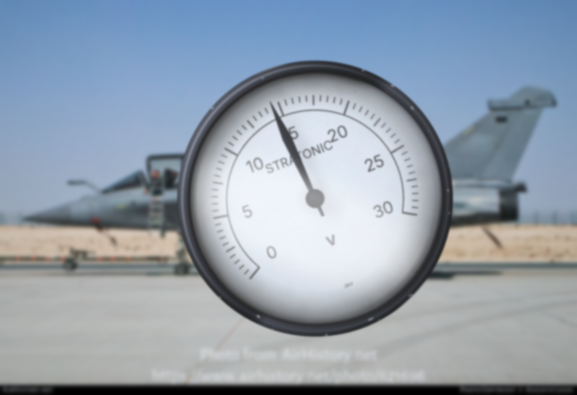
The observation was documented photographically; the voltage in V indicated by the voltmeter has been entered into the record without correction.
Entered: 14.5 V
